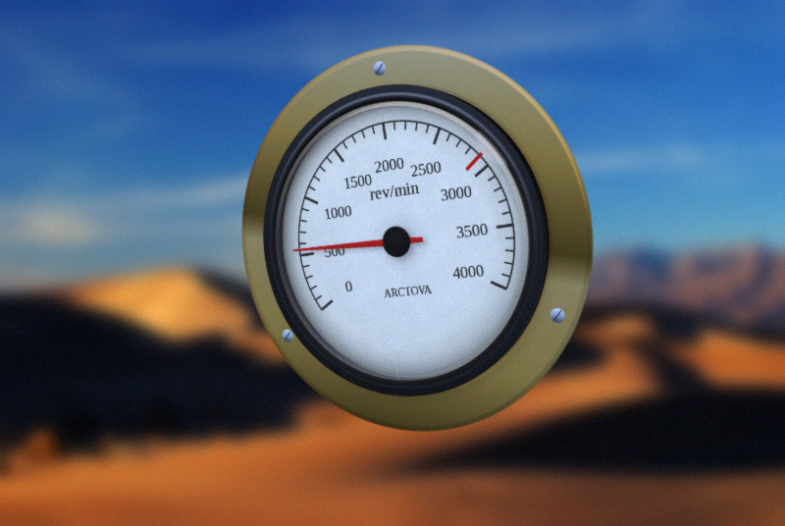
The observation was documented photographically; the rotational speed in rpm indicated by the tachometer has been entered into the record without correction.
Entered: 550 rpm
